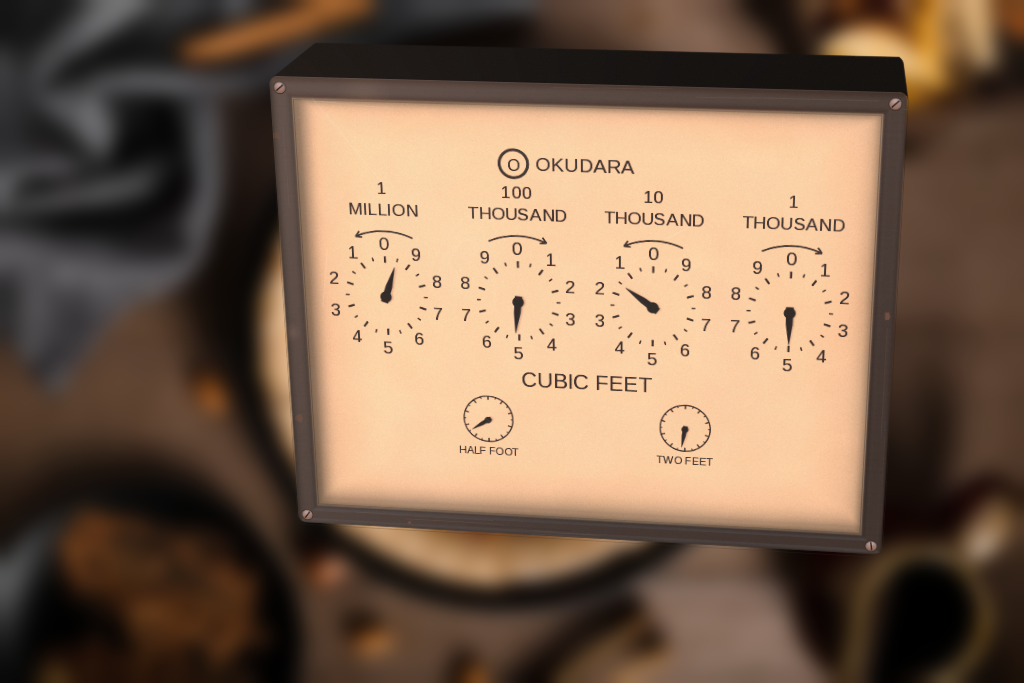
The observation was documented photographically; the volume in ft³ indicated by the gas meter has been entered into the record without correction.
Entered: 951500 ft³
